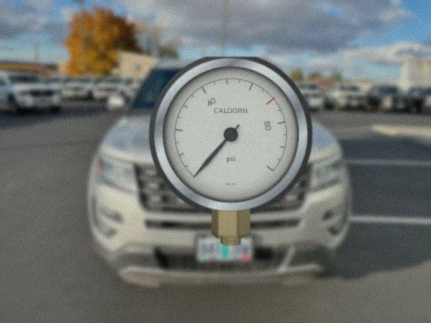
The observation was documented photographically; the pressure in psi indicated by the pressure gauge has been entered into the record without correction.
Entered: 0 psi
